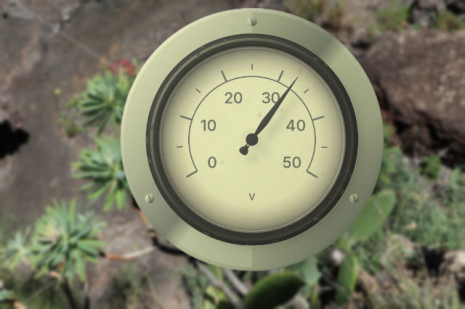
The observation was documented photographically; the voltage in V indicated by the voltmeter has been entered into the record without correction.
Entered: 32.5 V
